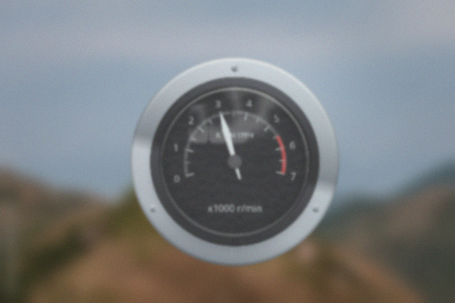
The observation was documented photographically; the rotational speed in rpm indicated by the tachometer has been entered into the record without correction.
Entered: 3000 rpm
